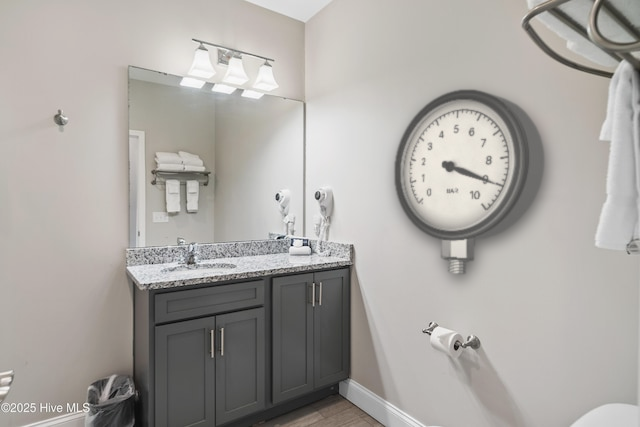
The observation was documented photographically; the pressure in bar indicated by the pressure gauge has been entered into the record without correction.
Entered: 9 bar
